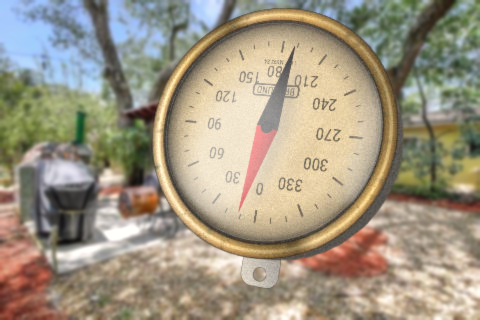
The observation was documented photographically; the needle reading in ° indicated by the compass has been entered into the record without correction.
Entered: 10 °
